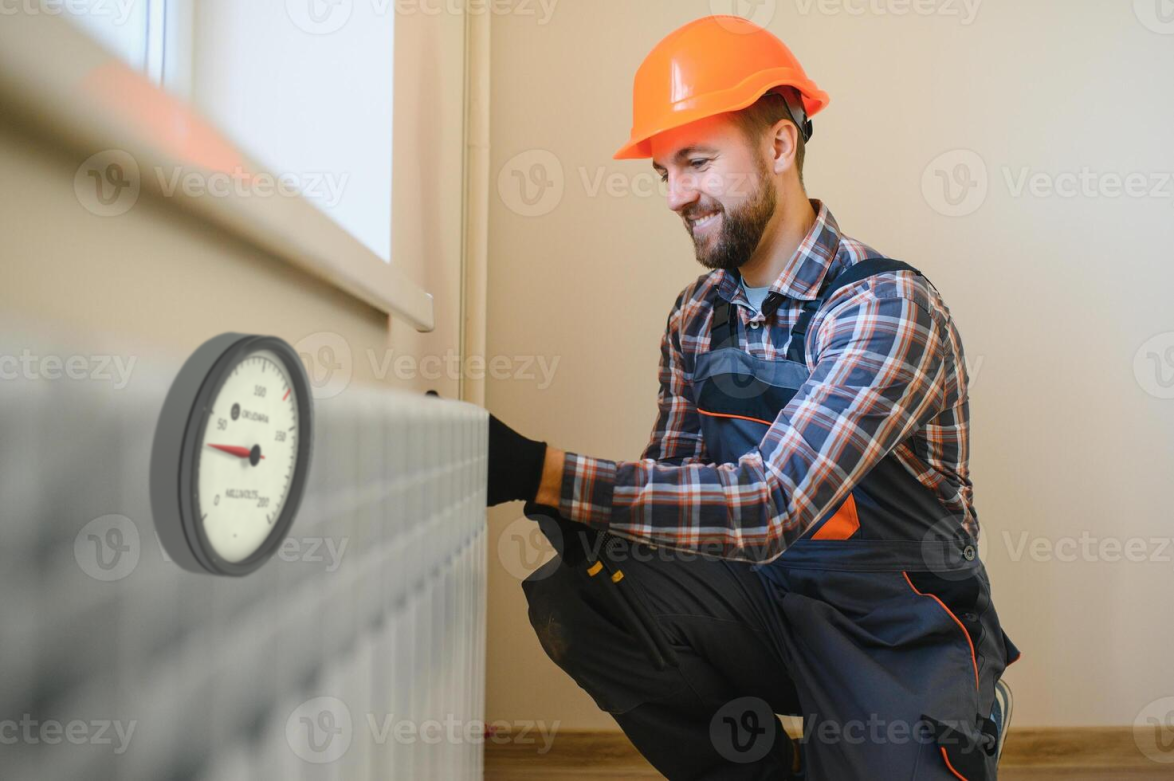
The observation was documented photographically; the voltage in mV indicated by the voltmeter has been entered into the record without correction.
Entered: 35 mV
